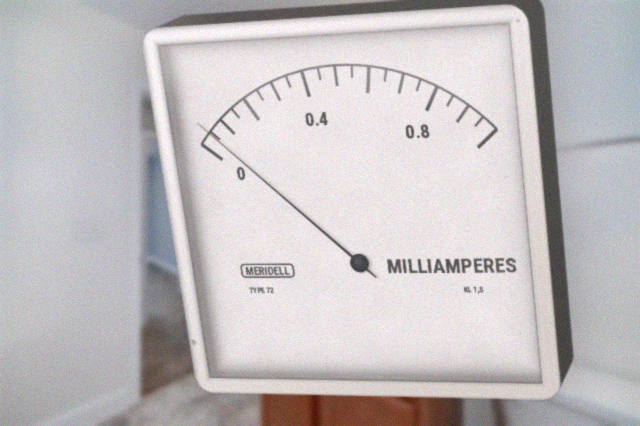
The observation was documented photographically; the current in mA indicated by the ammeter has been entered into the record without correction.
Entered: 0.05 mA
